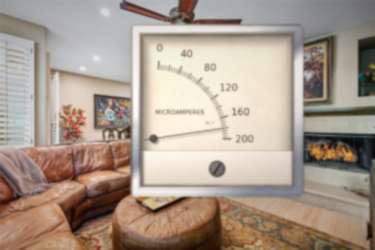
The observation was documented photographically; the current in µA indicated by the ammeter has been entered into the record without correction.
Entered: 180 µA
